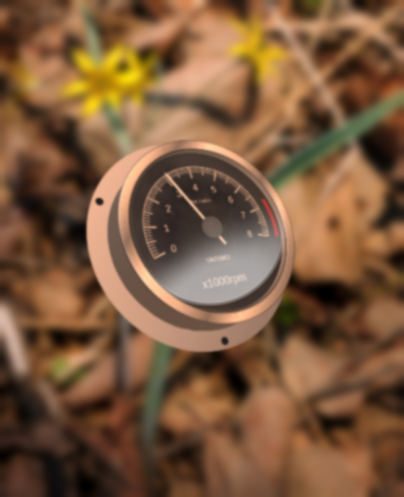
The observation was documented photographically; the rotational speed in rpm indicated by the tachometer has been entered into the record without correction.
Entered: 3000 rpm
